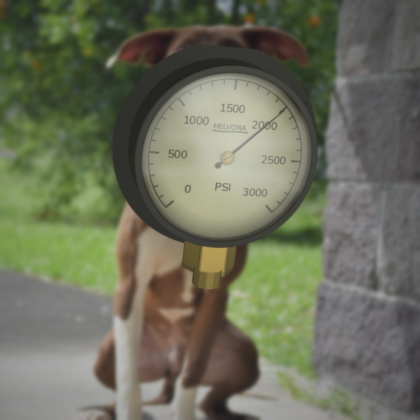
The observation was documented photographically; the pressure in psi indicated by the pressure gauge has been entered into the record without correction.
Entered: 2000 psi
